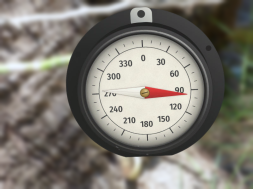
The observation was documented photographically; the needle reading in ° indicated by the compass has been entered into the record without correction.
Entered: 95 °
